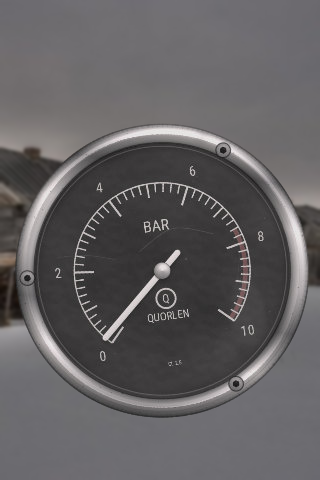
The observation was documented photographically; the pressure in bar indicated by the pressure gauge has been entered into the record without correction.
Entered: 0.2 bar
